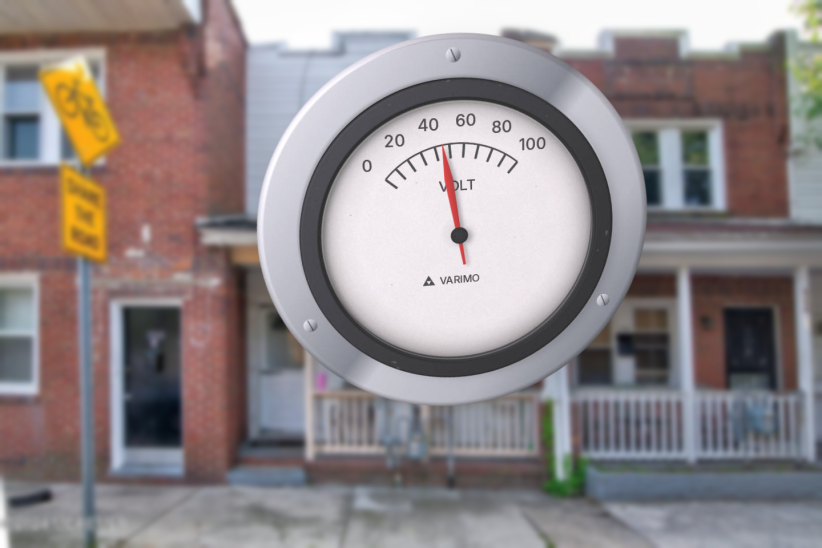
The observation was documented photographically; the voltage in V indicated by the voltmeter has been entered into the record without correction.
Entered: 45 V
